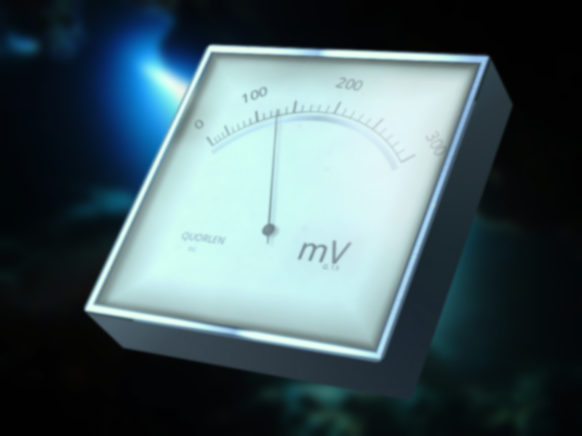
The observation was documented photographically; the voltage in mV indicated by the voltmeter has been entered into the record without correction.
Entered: 130 mV
